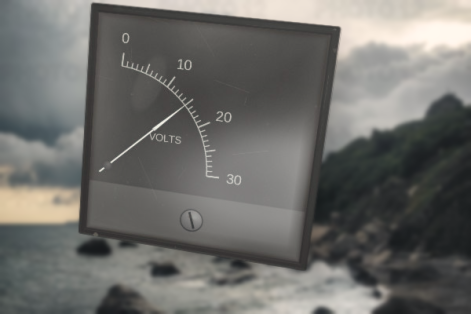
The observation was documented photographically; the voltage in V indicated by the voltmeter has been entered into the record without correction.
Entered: 15 V
